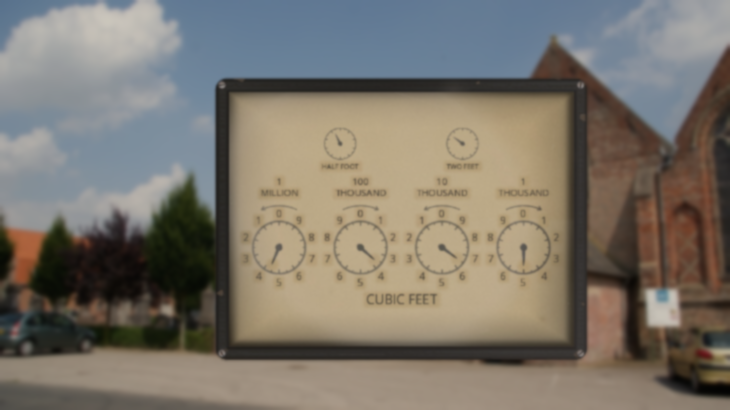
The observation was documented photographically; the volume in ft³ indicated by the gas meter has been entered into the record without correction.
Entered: 436500 ft³
